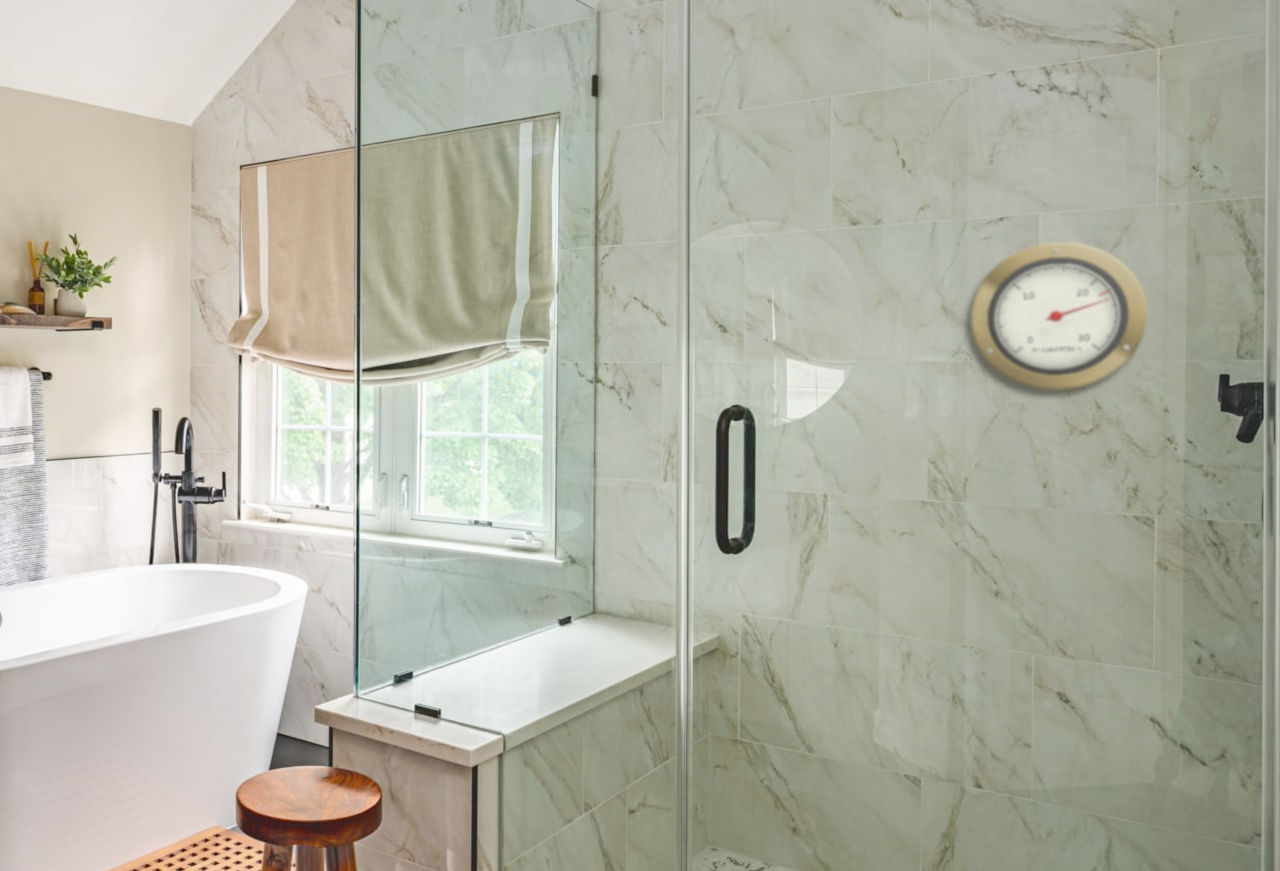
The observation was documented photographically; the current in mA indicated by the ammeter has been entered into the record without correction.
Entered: 23 mA
